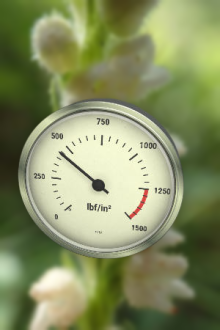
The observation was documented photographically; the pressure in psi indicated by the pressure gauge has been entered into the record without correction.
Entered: 450 psi
